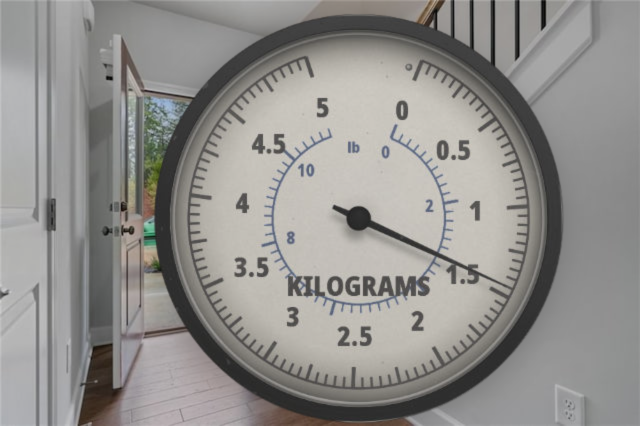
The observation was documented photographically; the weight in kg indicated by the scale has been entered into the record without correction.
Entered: 1.45 kg
